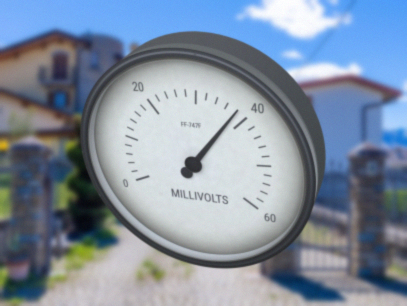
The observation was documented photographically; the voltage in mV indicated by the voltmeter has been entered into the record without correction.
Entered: 38 mV
